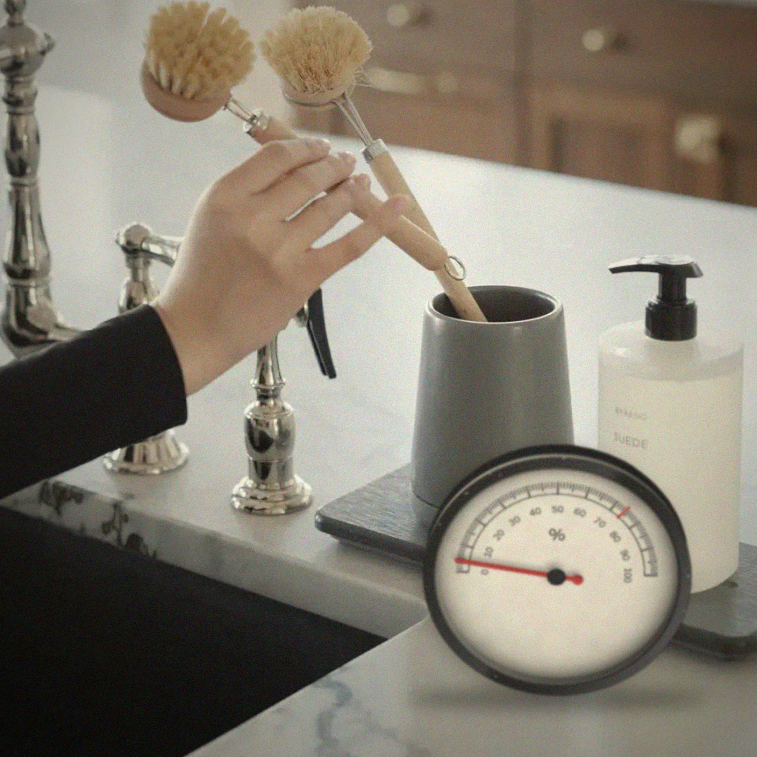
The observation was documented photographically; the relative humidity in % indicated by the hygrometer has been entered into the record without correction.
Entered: 5 %
